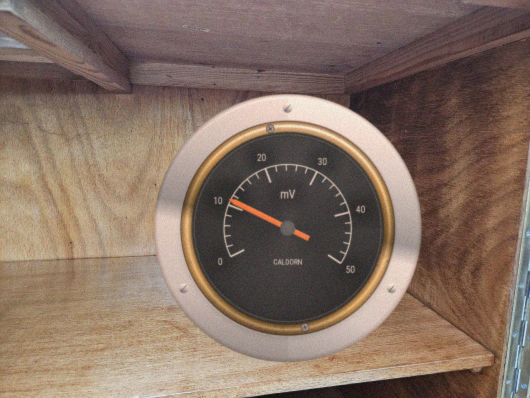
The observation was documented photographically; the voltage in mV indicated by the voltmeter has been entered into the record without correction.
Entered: 11 mV
